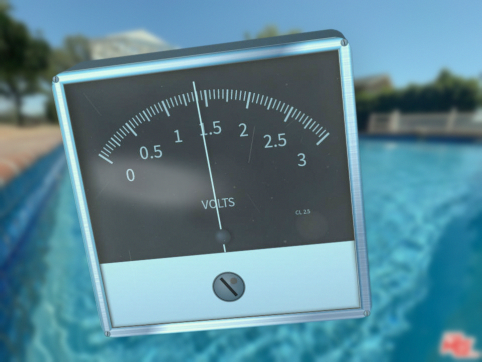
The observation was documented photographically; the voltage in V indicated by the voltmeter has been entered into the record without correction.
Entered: 1.4 V
